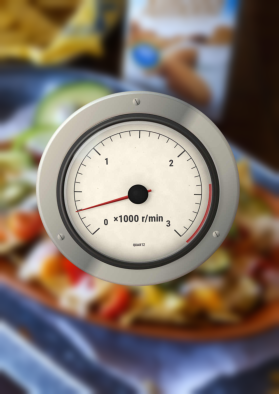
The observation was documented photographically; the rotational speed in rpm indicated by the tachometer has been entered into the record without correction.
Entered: 300 rpm
